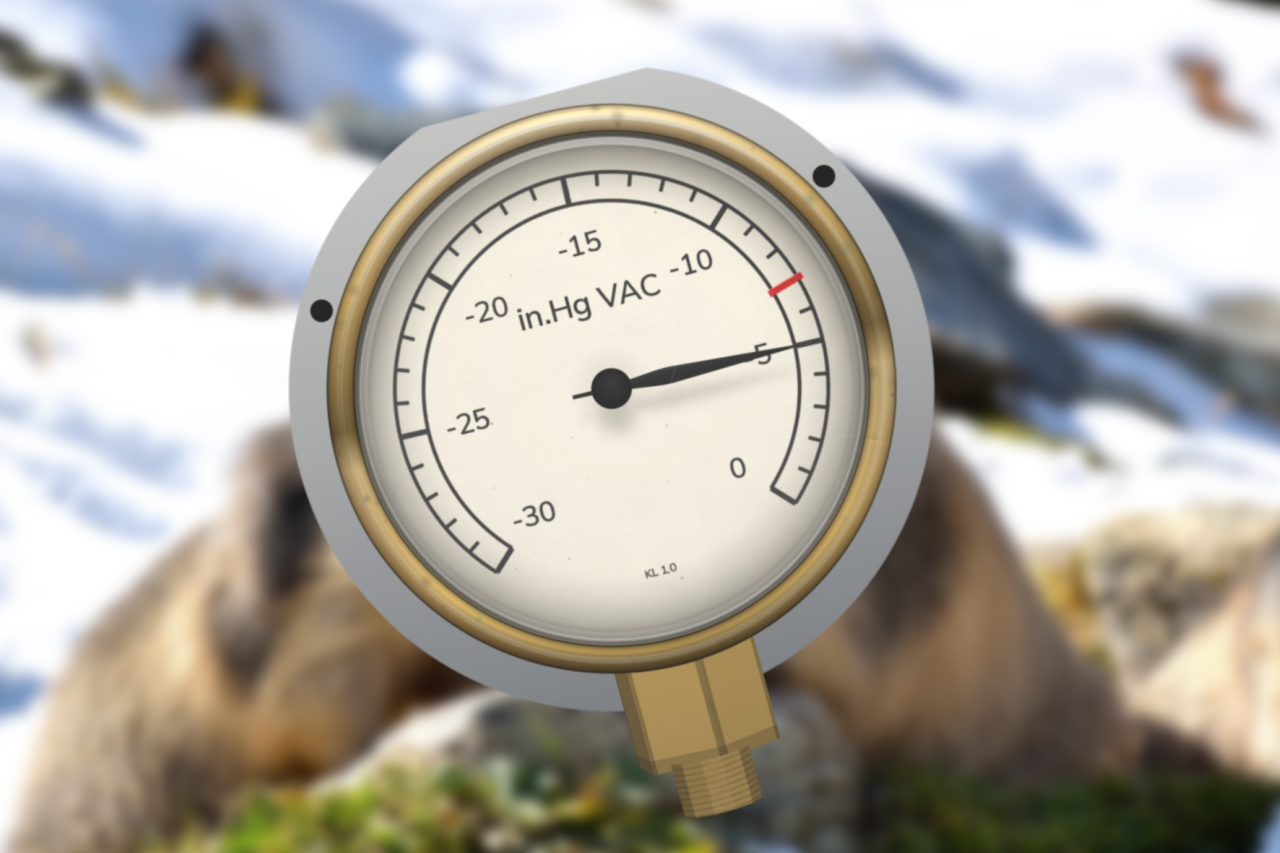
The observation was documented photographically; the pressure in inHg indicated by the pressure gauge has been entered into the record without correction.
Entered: -5 inHg
